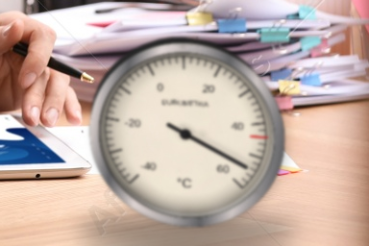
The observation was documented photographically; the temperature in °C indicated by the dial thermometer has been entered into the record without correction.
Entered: 54 °C
